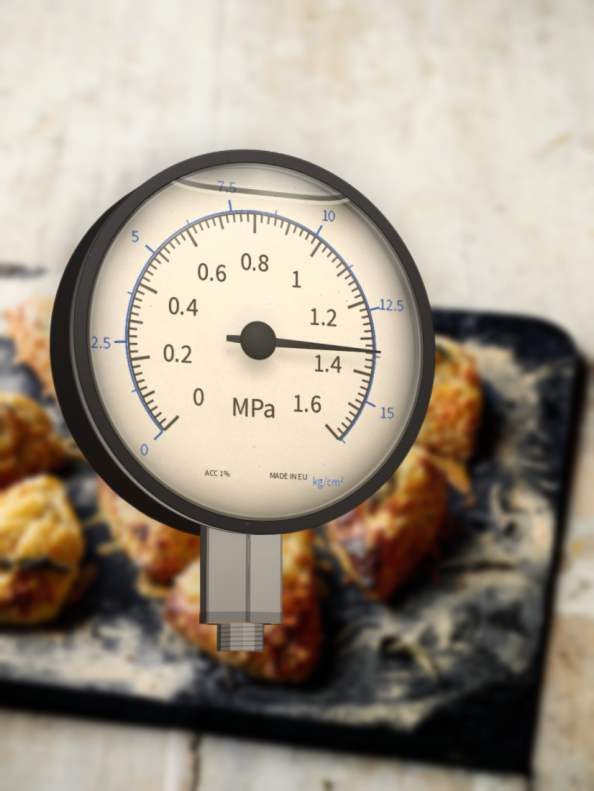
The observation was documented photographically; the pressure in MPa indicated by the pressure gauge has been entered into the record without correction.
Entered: 1.34 MPa
